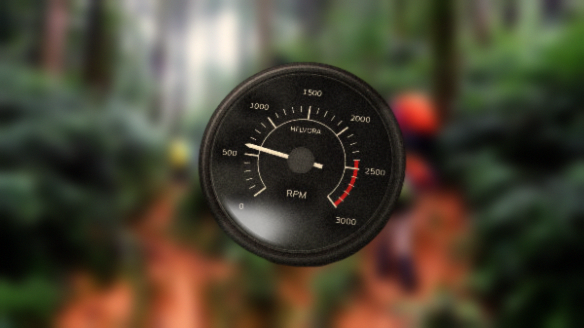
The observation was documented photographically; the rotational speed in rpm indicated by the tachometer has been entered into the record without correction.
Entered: 600 rpm
